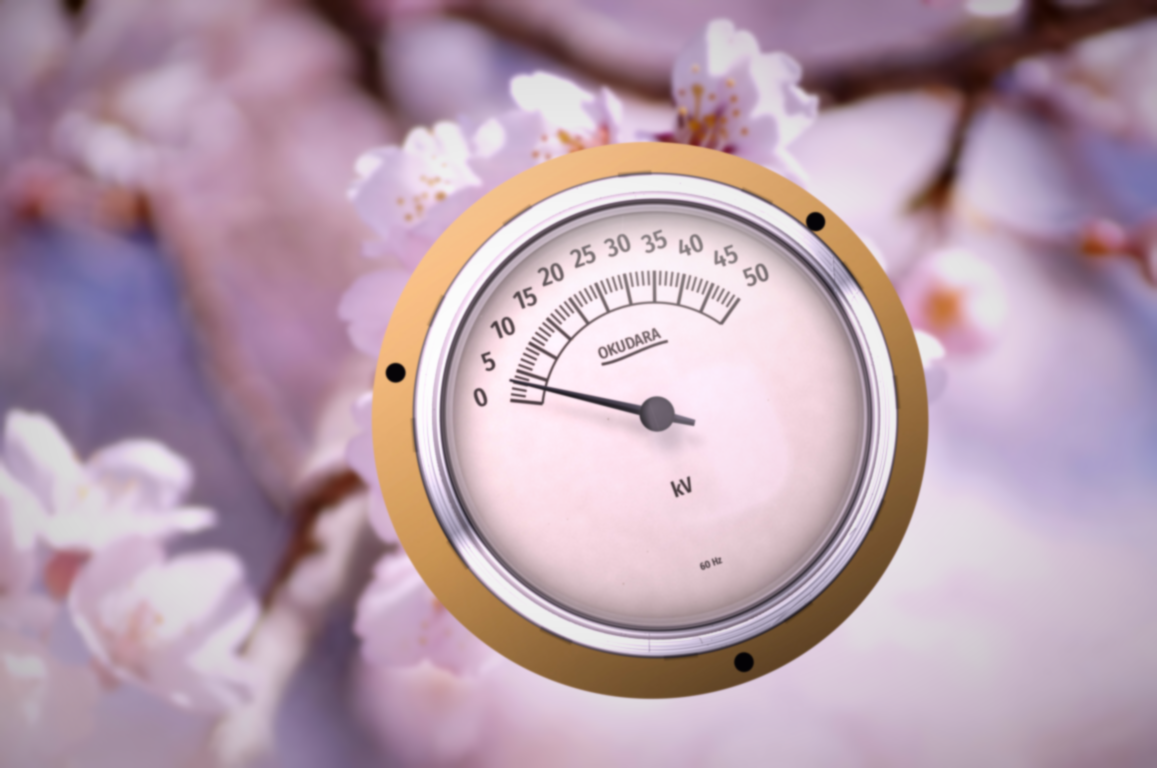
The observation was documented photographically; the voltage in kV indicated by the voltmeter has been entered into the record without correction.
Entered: 3 kV
